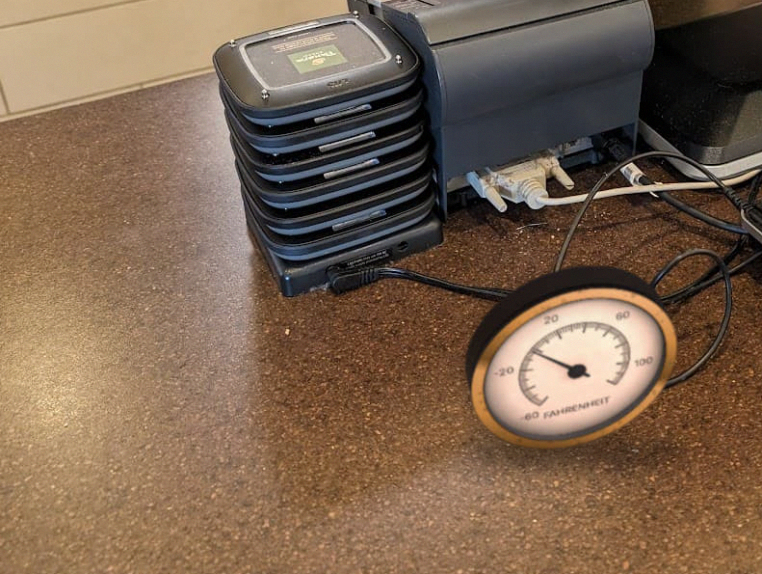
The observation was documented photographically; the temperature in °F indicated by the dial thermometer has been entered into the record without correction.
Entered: 0 °F
